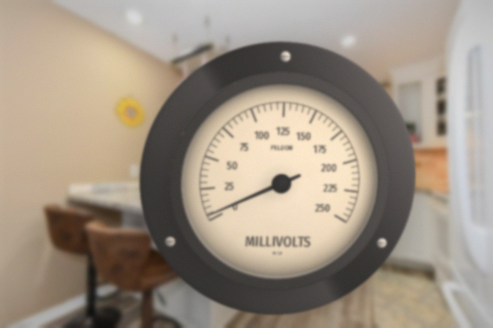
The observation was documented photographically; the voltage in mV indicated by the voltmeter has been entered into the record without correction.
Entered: 5 mV
